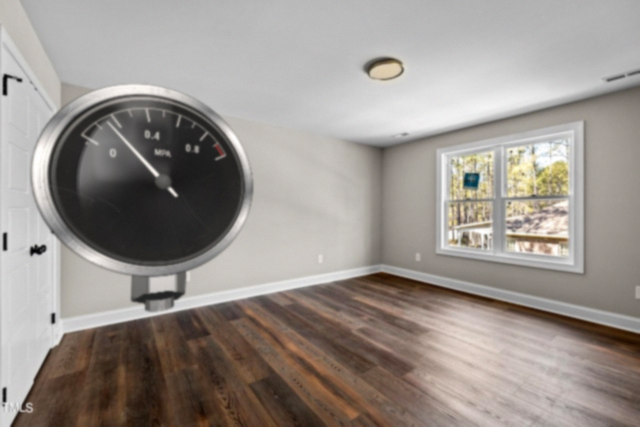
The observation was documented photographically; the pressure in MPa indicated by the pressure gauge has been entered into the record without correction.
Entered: 0.15 MPa
